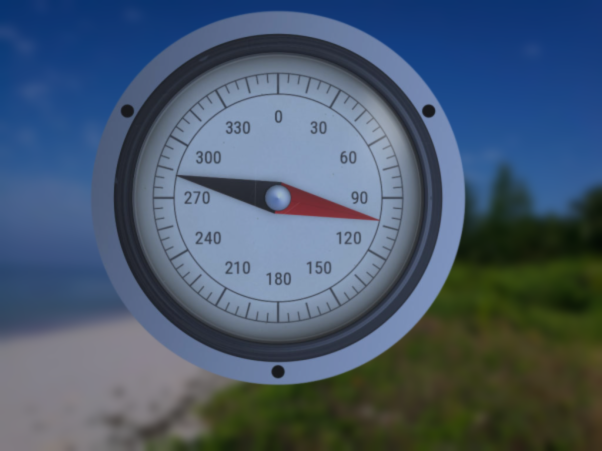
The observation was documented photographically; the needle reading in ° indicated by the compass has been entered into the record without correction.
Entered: 102.5 °
